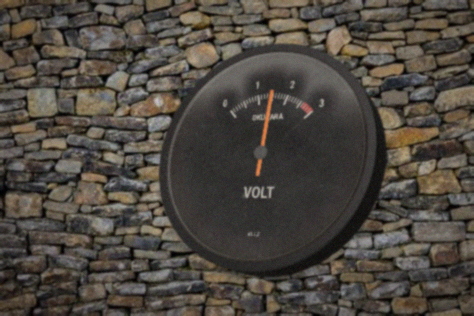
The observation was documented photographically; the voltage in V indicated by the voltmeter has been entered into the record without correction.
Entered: 1.5 V
